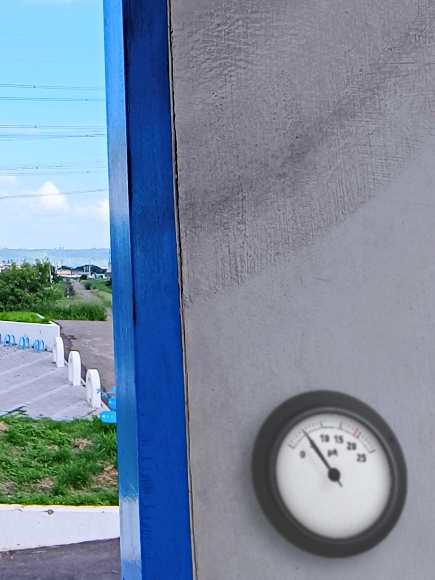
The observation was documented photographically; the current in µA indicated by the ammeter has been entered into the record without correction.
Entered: 5 µA
